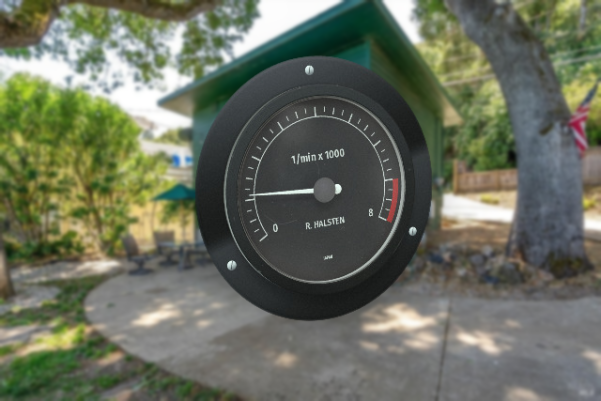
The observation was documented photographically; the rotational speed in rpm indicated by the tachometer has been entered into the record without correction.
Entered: 1125 rpm
